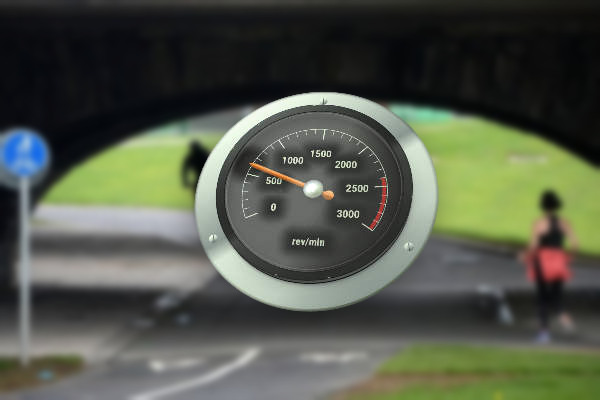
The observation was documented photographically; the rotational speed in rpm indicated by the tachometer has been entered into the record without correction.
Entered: 600 rpm
